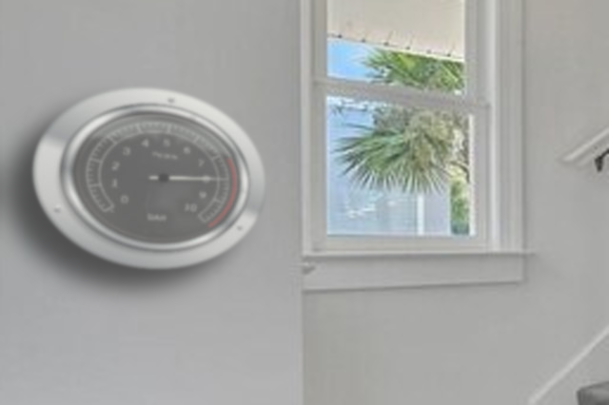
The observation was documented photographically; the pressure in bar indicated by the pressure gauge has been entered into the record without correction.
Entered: 8 bar
